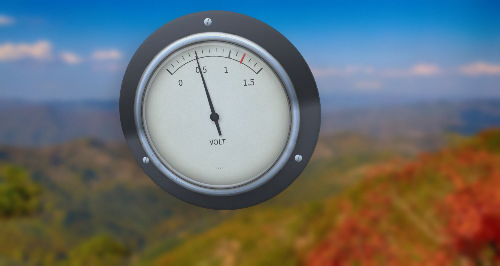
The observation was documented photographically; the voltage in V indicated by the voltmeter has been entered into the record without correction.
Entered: 0.5 V
